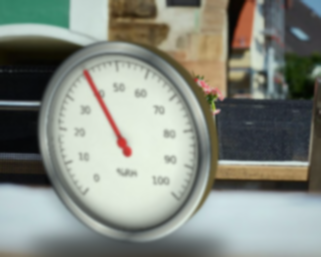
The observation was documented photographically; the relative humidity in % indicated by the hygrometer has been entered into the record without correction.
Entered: 40 %
